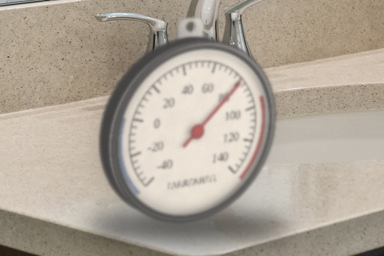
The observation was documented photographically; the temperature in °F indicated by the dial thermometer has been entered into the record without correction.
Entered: 80 °F
